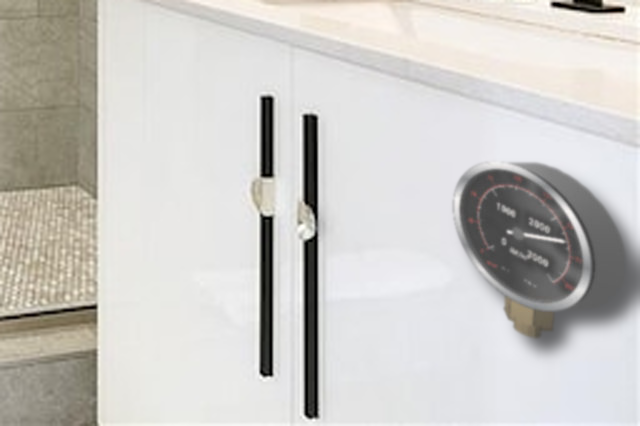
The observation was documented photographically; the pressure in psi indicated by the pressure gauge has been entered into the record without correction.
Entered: 2300 psi
